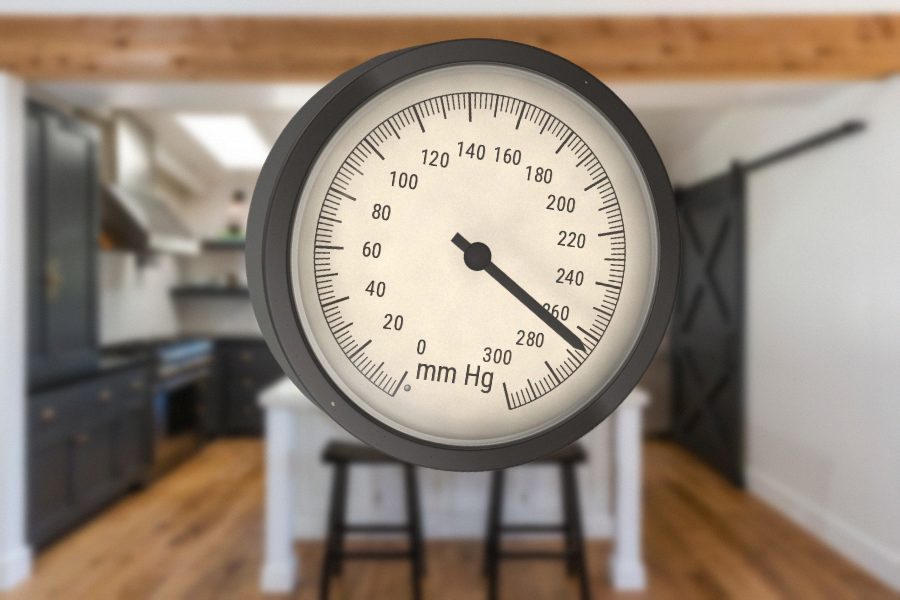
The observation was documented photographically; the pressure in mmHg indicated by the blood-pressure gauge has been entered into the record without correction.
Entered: 266 mmHg
